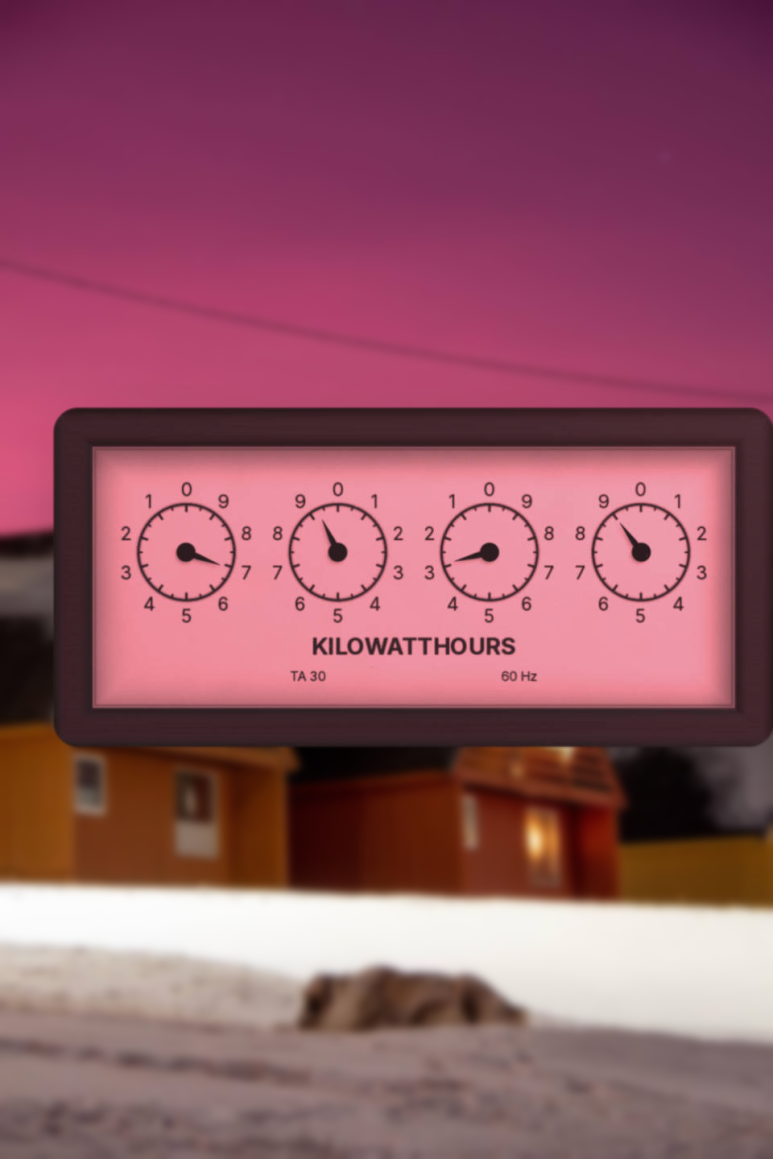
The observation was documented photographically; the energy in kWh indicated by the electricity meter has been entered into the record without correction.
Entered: 6929 kWh
